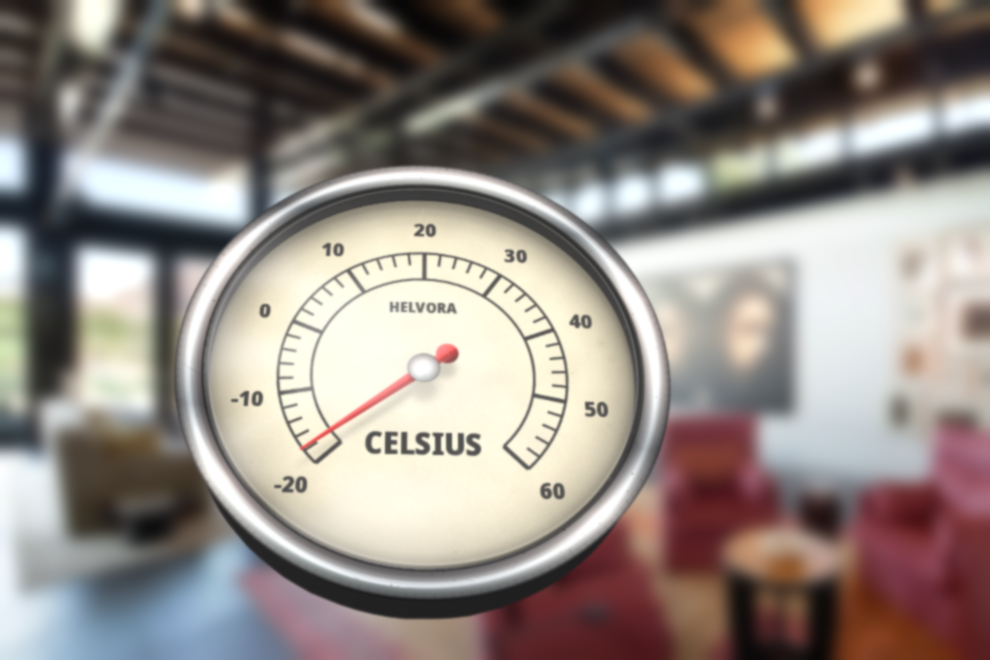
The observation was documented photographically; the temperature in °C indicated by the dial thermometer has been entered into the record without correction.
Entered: -18 °C
